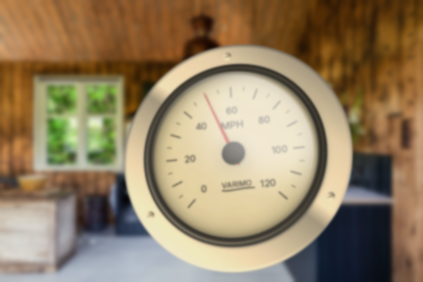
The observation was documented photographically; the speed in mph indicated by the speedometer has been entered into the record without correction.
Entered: 50 mph
